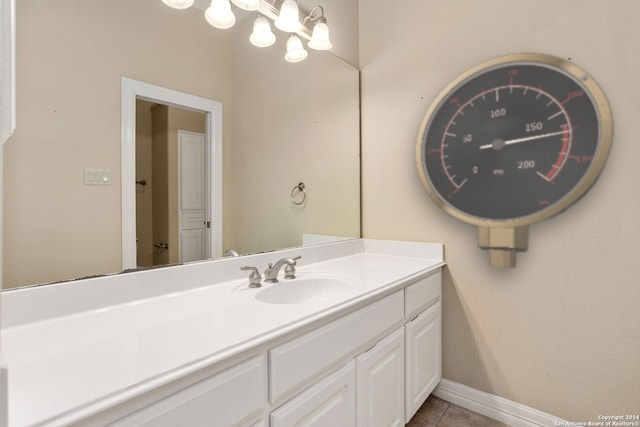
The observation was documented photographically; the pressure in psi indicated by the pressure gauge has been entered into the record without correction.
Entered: 165 psi
